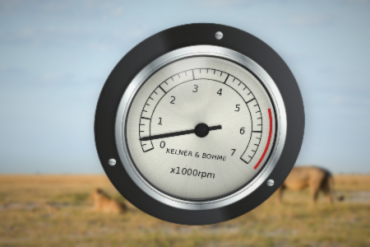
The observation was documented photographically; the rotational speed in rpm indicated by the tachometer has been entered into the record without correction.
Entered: 400 rpm
